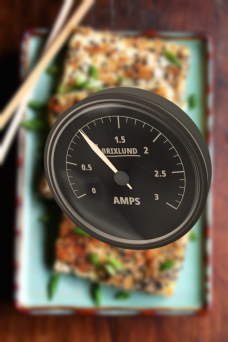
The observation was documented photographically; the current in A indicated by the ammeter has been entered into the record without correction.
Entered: 1 A
